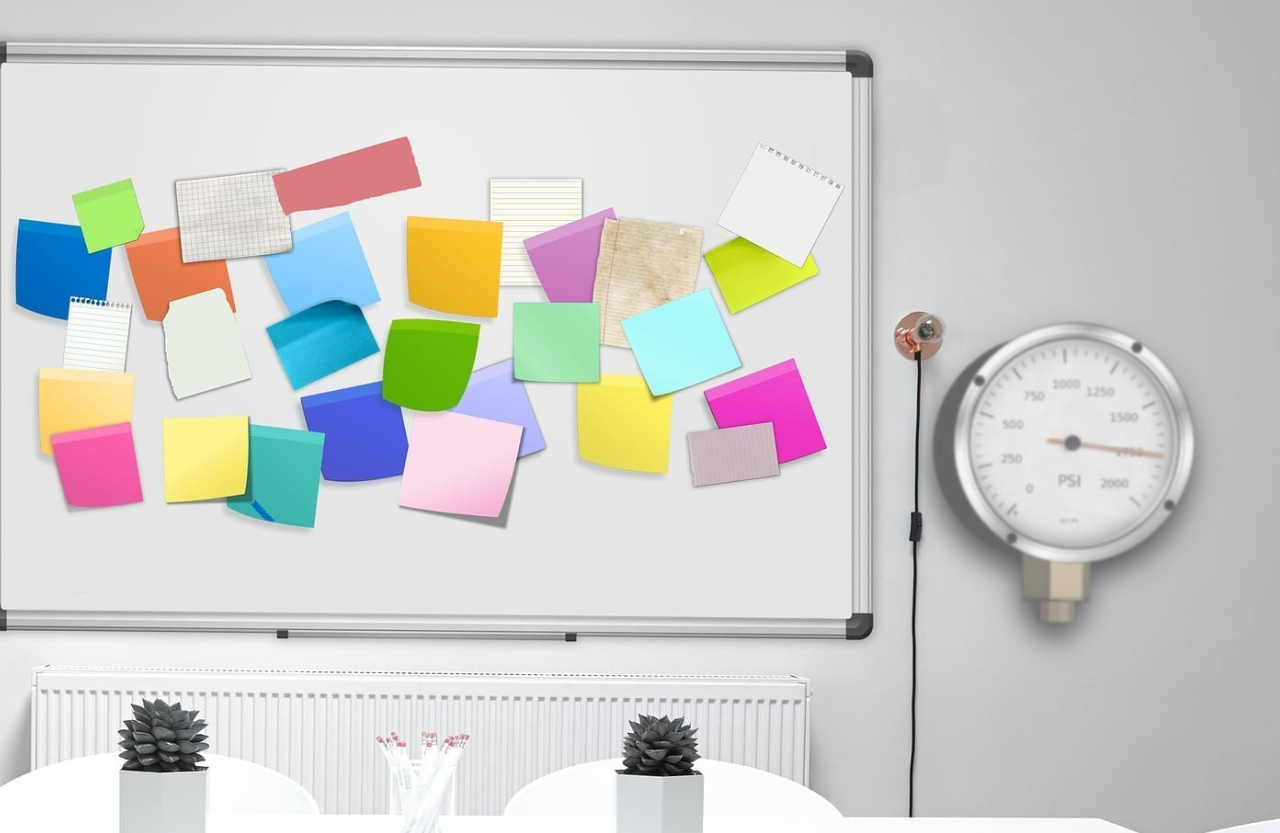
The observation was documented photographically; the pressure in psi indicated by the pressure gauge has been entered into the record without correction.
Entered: 1750 psi
